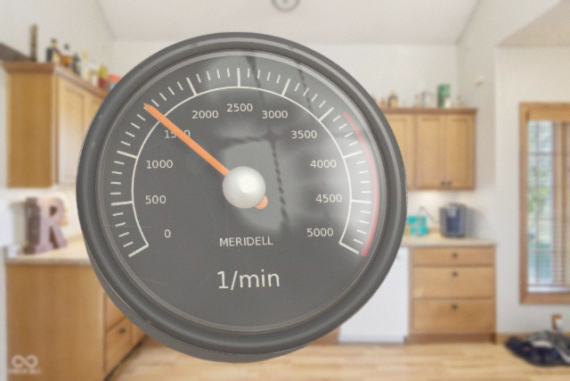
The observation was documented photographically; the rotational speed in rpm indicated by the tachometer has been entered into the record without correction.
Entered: 1500 rpm
